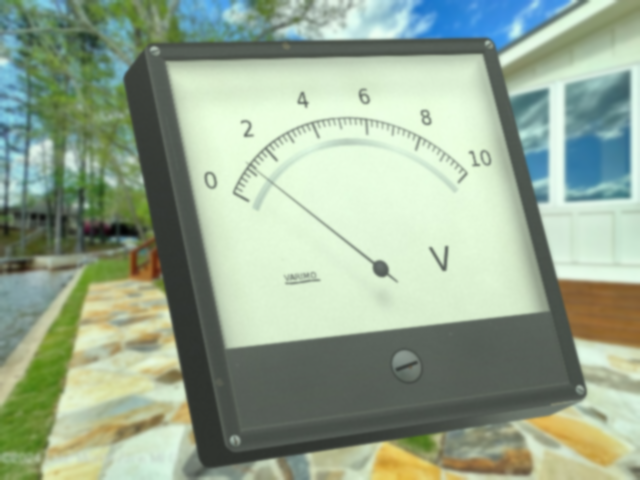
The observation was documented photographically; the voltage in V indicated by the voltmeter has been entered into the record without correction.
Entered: 1 V
